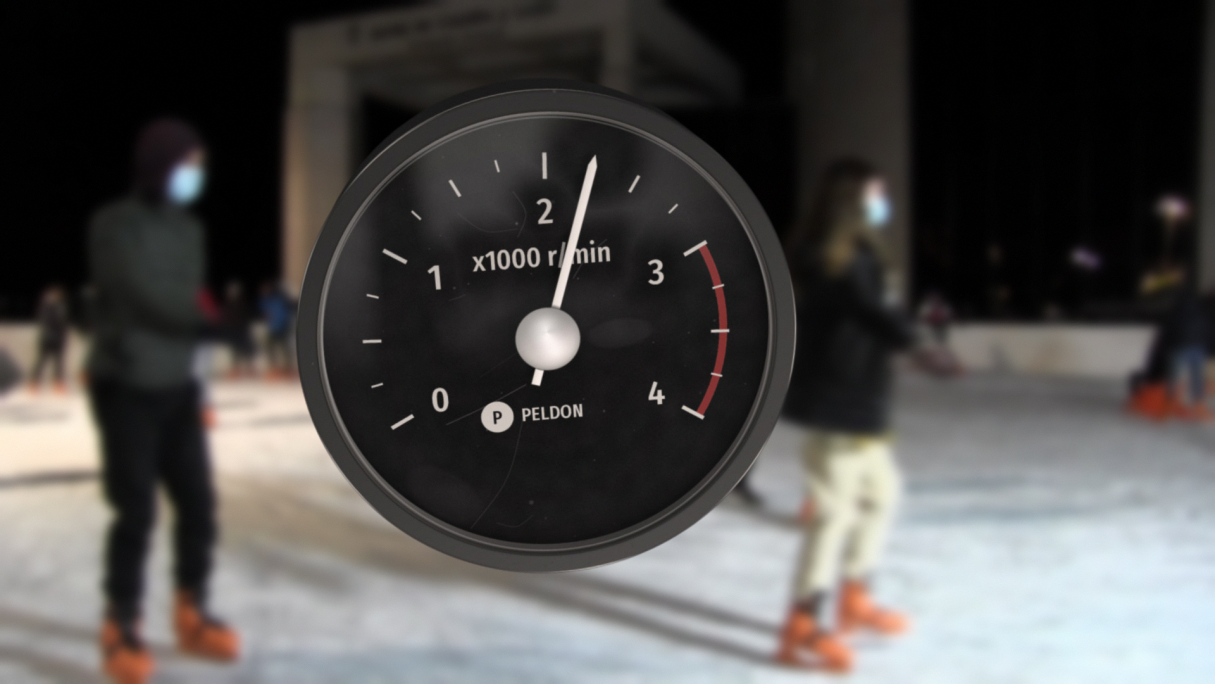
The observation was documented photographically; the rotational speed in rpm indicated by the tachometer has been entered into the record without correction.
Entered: 2250 rpm
